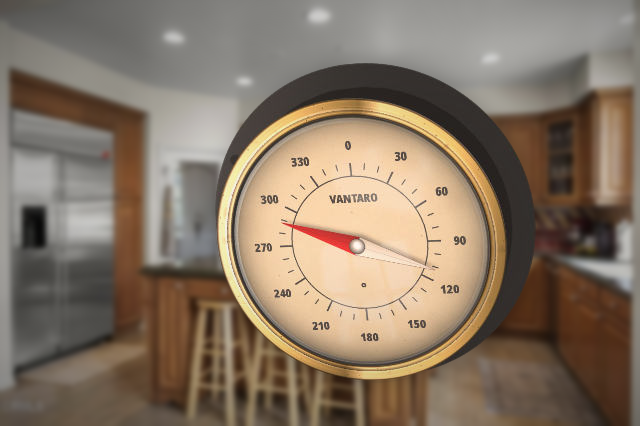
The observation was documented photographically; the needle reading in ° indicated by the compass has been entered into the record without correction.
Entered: 290 °
